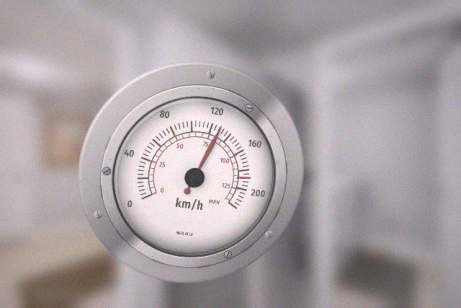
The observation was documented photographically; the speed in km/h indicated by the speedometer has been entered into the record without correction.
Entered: 128 km/h
